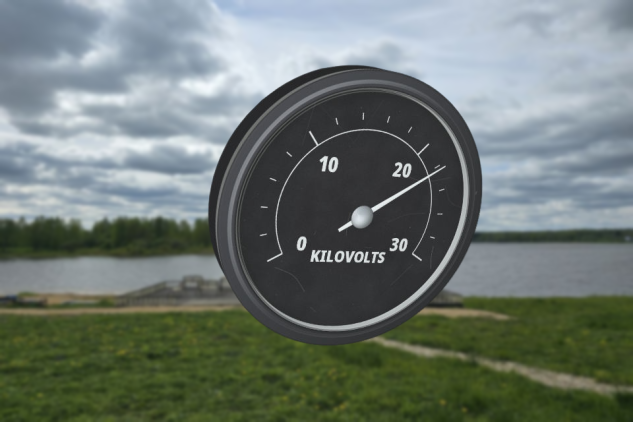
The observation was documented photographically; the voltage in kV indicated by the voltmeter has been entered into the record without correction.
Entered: 22 kV
